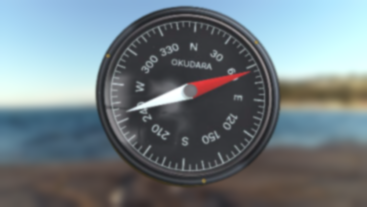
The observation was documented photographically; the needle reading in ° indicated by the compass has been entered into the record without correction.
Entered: 65 °
